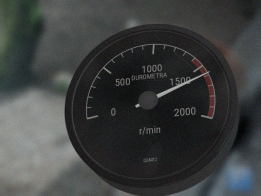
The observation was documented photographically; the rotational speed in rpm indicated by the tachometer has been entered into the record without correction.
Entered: 1600 rpm
